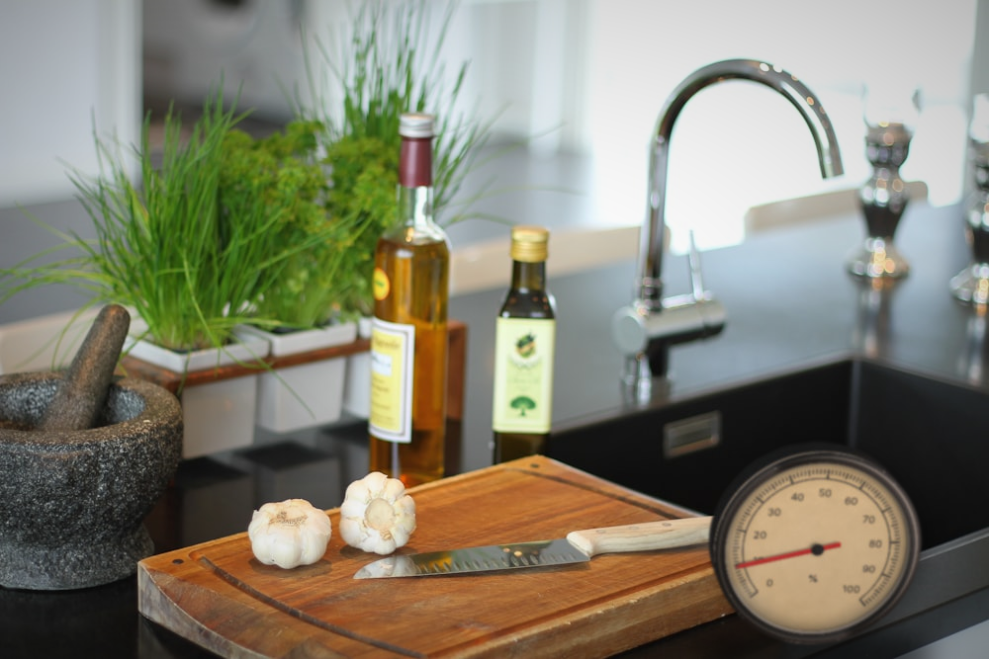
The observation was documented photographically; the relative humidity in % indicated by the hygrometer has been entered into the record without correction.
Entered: 10 %
